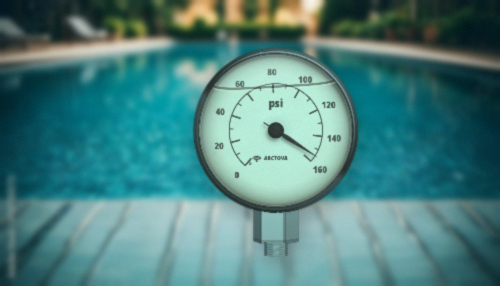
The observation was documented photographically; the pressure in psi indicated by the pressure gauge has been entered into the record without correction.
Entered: 155 psi
